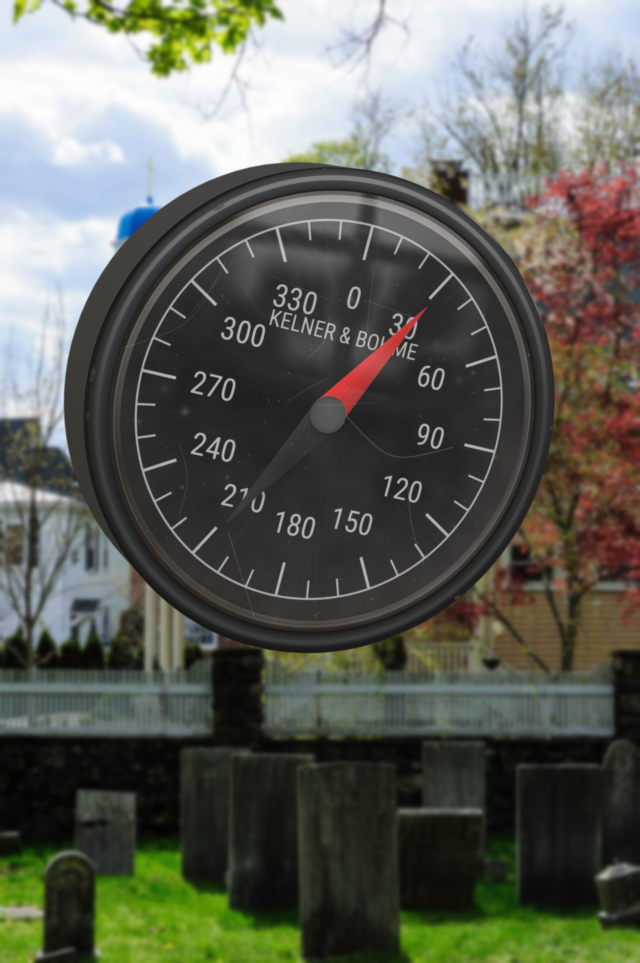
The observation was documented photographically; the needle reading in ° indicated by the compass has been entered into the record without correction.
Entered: 30 °
